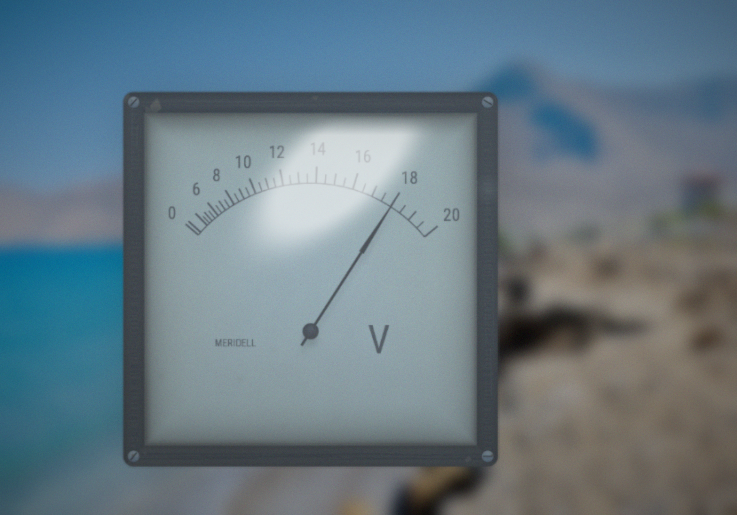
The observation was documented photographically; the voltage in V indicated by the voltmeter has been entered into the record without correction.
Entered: 18 V
